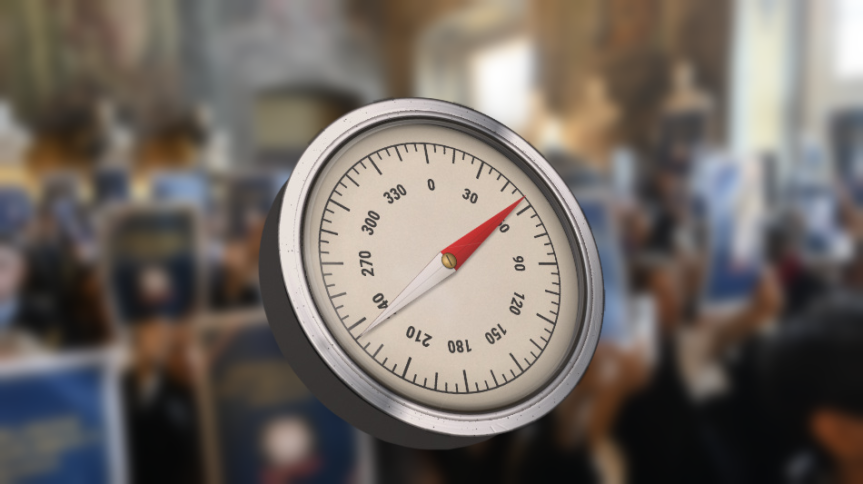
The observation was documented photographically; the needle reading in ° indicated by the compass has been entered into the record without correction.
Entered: 55 °
